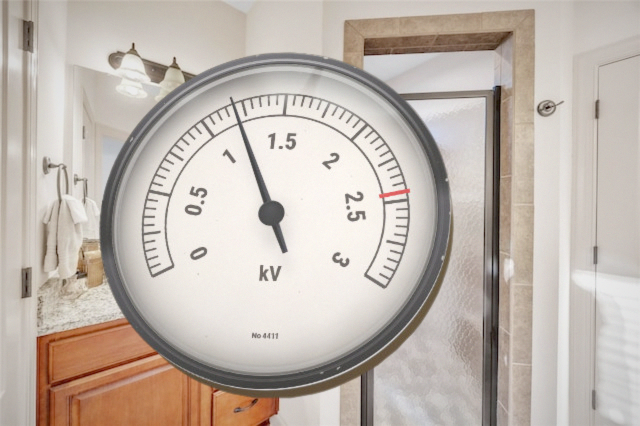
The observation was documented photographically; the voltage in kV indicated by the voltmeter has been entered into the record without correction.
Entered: 1.2 kV
